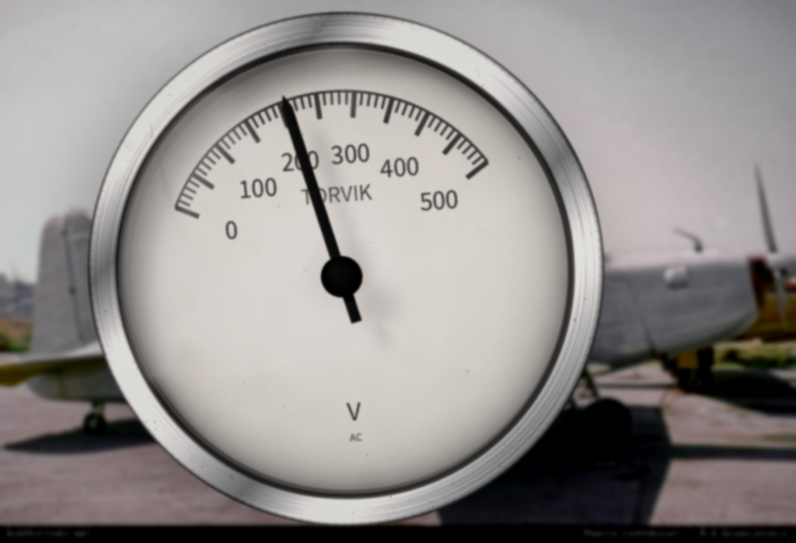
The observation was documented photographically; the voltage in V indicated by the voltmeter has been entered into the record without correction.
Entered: 210 V
